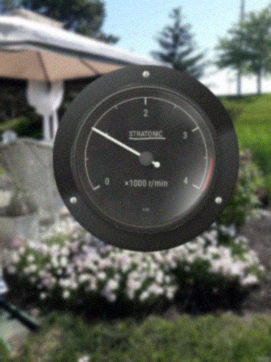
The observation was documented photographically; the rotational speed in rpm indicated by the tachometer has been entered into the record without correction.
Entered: 1000 rpm
